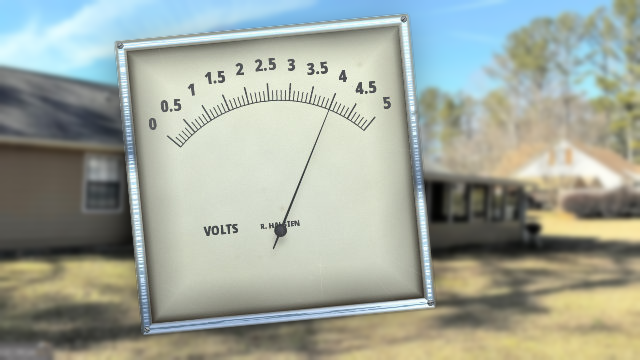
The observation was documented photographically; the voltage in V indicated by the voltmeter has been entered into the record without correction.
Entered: 4 V
